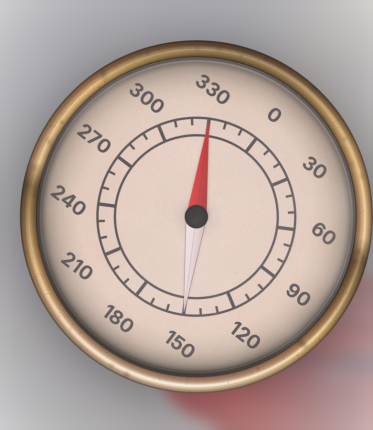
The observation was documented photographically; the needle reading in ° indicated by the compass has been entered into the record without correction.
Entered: 330 °
